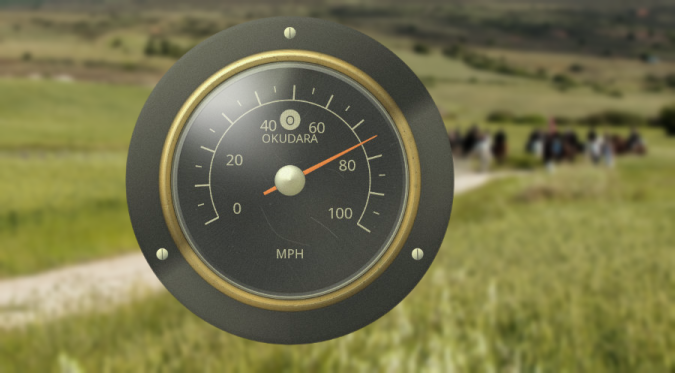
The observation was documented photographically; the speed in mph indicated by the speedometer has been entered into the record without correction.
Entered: 75 mph
